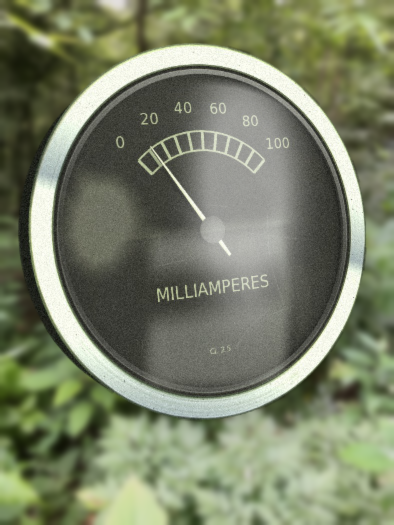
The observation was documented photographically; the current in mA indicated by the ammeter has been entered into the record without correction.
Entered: 10 mA
